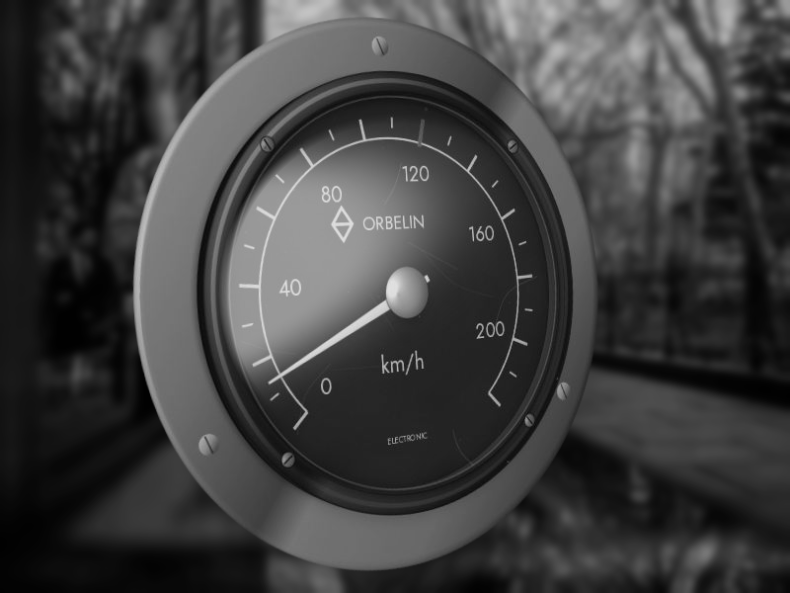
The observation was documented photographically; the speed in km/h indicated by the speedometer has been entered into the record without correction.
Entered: 15 km/h
